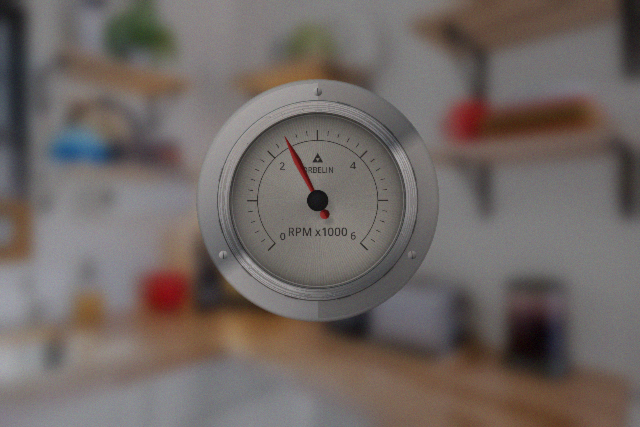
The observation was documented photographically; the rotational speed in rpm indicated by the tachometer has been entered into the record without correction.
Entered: 2400 rpm
